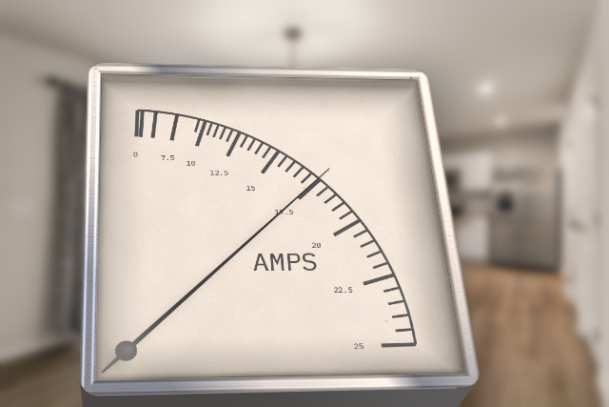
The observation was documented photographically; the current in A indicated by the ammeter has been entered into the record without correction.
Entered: 17.5 A
